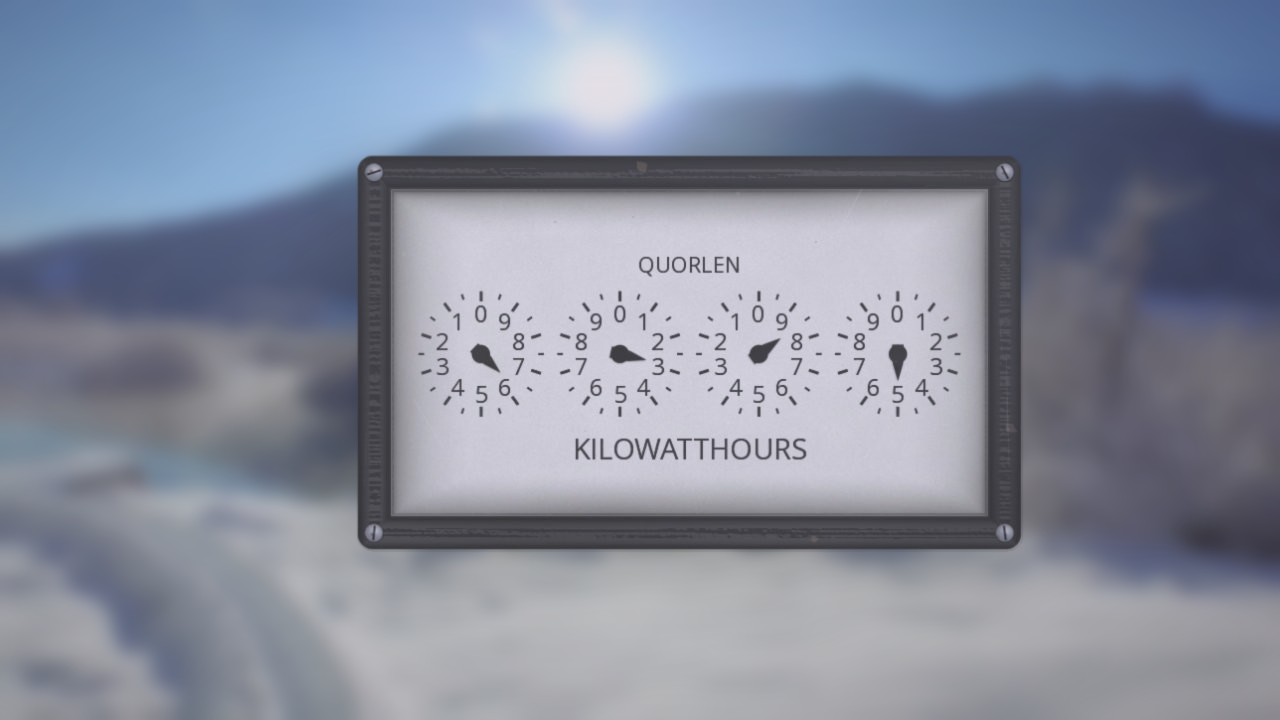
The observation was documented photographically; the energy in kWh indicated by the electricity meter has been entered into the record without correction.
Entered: 6285 kWh
